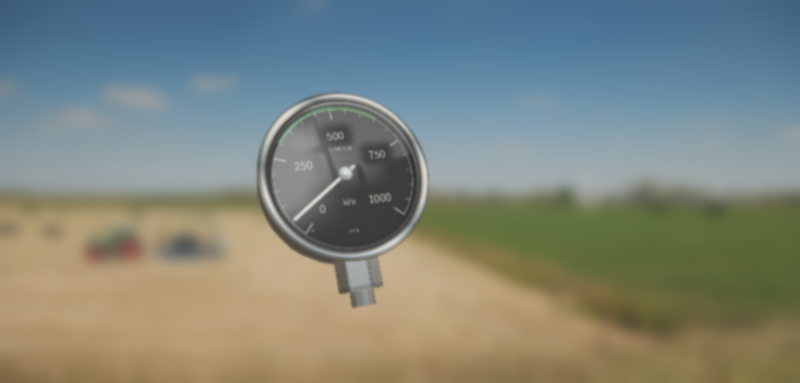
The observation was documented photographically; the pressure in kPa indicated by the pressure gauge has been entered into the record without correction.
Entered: 50 kPa
